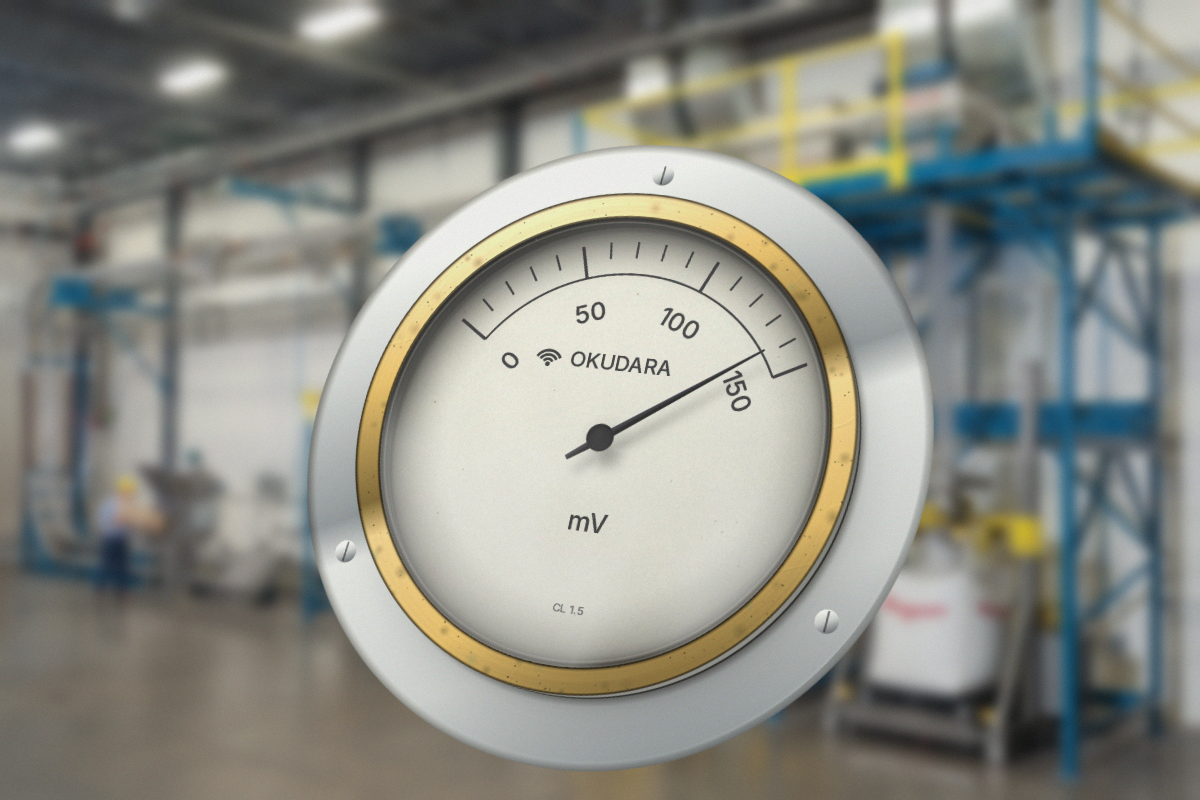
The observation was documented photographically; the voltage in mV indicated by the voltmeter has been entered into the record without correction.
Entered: 140 mV
